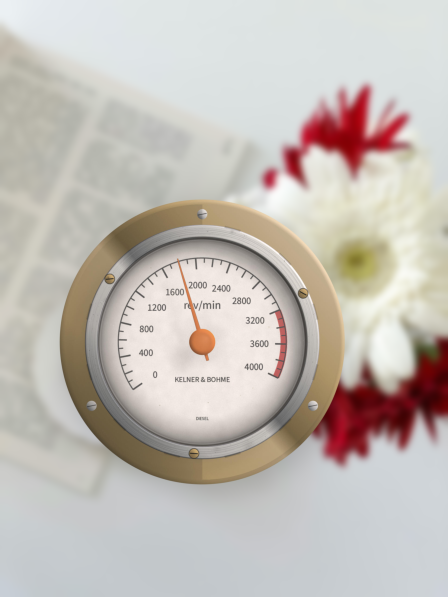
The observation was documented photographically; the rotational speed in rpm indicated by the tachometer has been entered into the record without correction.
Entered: 1800 rpm
